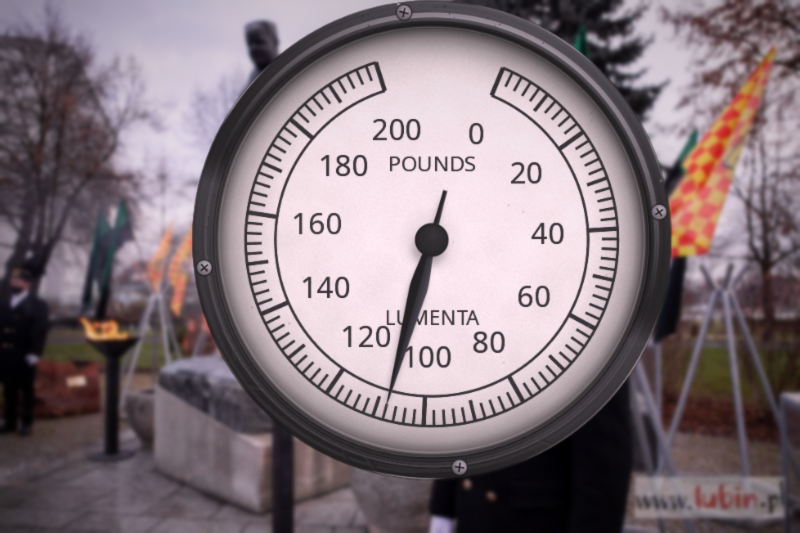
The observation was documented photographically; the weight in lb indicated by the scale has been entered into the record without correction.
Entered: 108 lb
